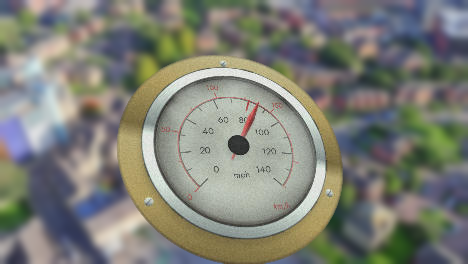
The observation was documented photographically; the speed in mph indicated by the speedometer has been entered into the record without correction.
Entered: 85 mph
